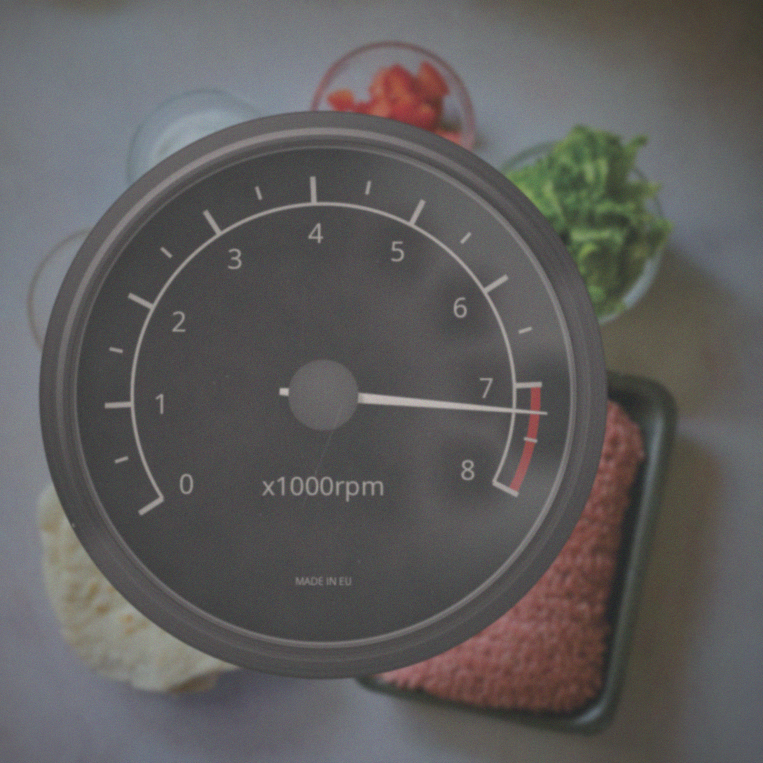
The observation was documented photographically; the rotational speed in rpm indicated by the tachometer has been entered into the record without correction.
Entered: 7250 rpm
